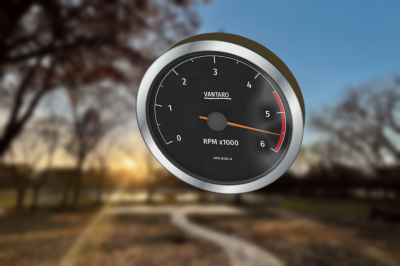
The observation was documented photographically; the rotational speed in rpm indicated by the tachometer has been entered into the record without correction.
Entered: 5500 rpm
